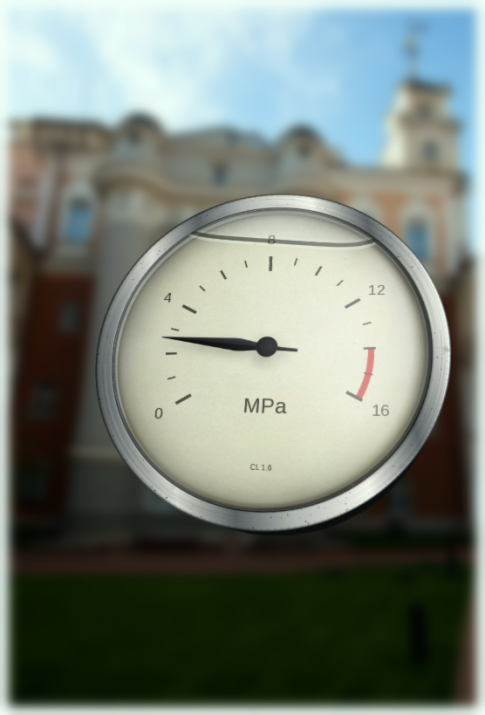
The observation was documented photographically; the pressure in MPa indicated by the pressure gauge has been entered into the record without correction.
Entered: 2.5 MPa
